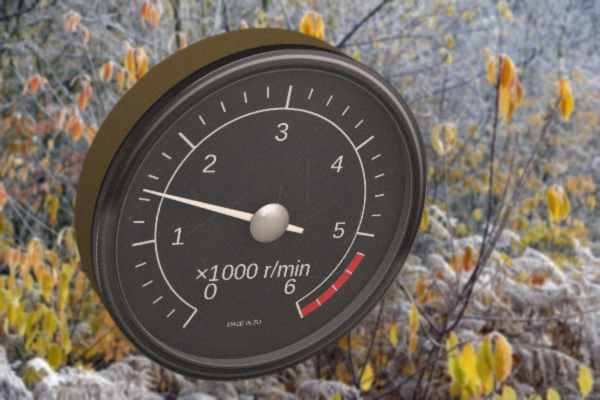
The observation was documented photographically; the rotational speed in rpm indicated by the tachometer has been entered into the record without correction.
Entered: 1500 rpm
